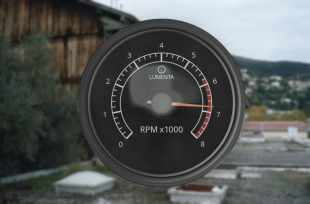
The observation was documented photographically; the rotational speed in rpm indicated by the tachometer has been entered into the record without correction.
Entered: 6800 rpm
